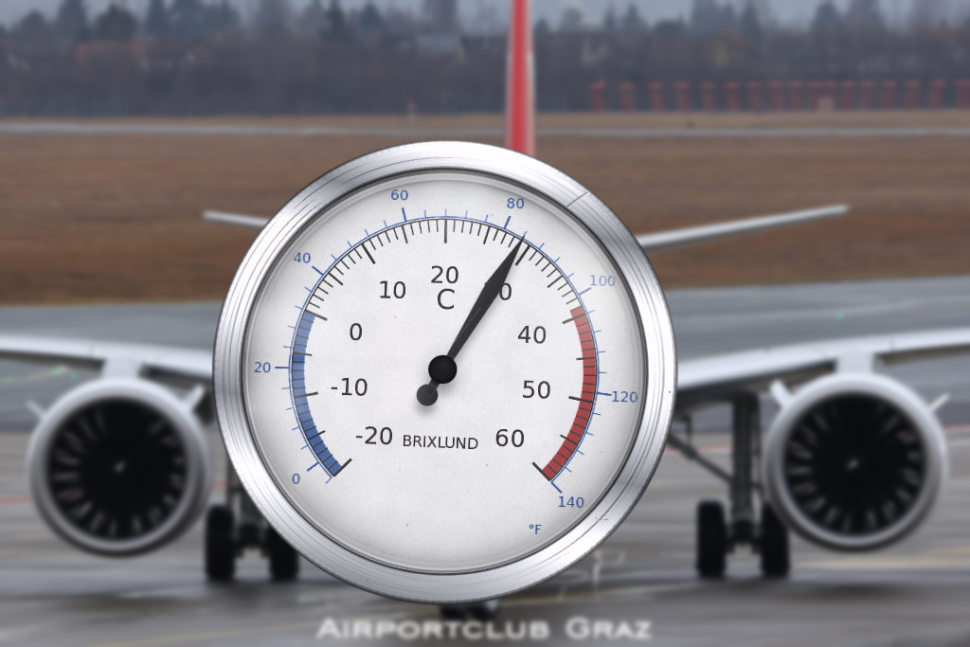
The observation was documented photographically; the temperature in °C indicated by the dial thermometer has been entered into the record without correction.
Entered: 29 °C
